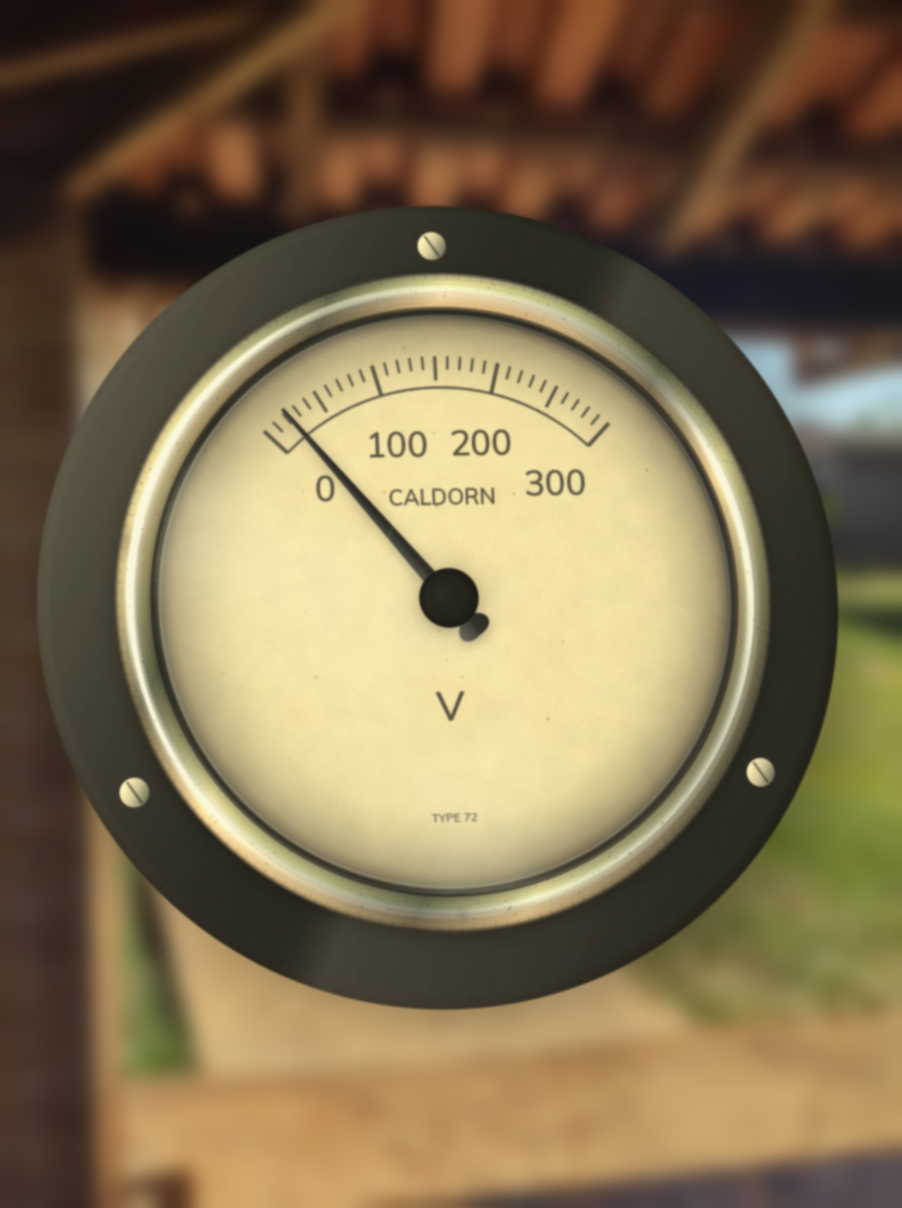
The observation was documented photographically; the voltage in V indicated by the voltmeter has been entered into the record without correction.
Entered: 20 V
